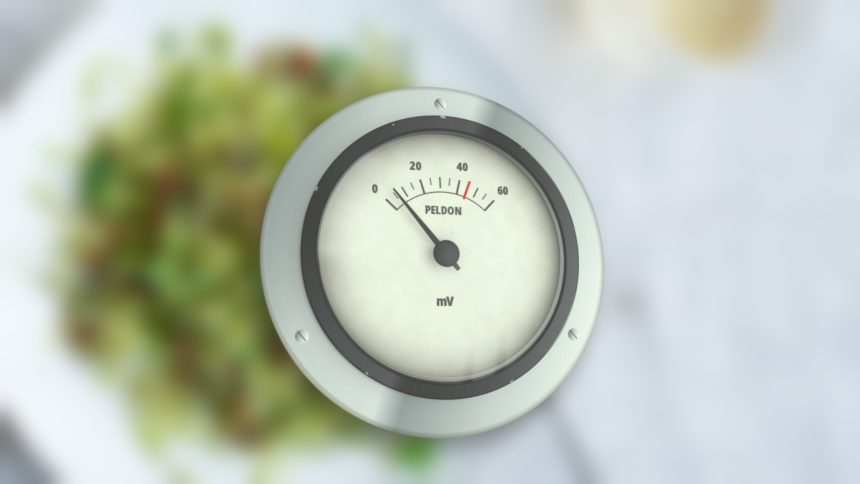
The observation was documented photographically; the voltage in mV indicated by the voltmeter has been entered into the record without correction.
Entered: 5 mV
